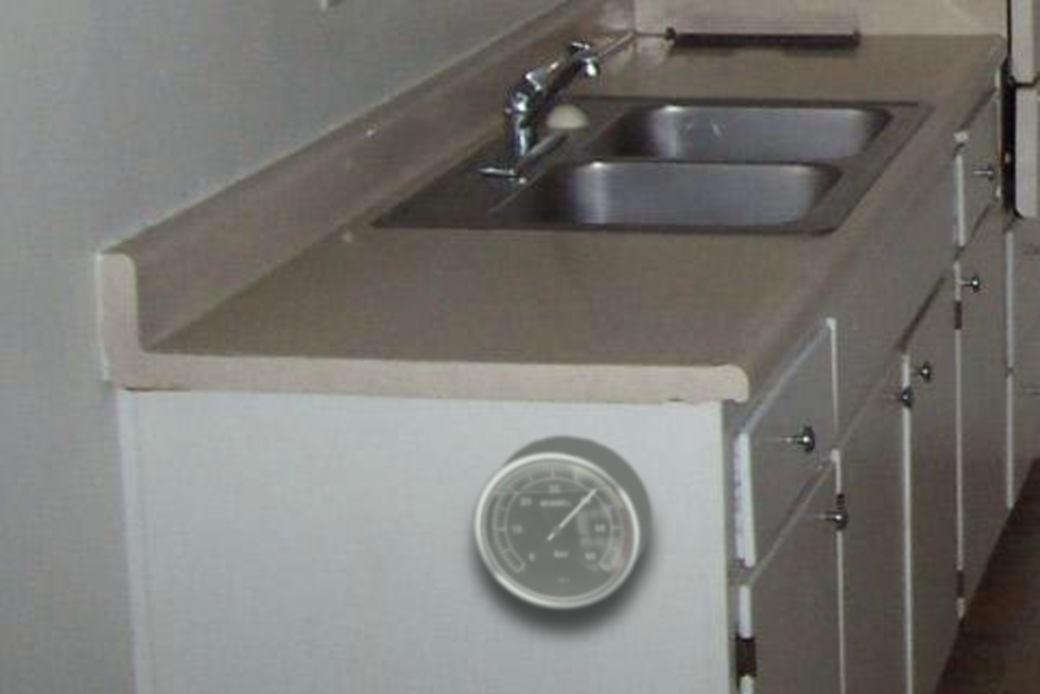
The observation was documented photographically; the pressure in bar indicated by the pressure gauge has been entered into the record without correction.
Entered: 40 bar
